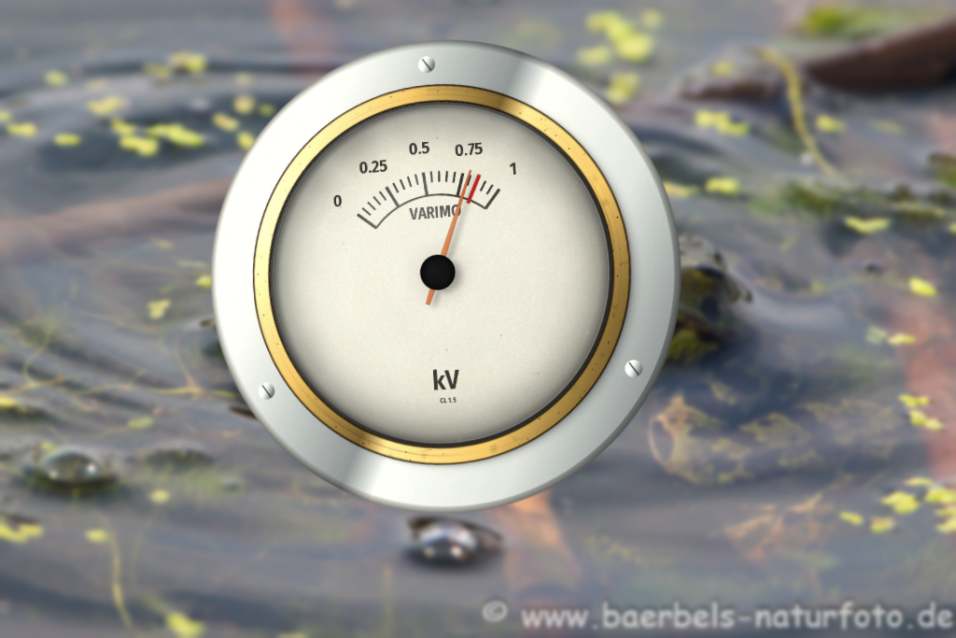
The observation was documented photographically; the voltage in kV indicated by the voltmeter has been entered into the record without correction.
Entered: 0.8 kV
